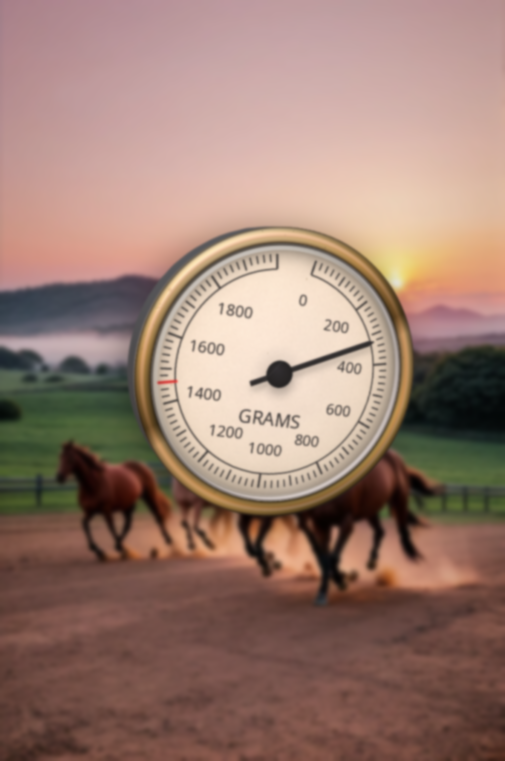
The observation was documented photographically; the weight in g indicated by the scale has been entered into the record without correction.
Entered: 320 g
